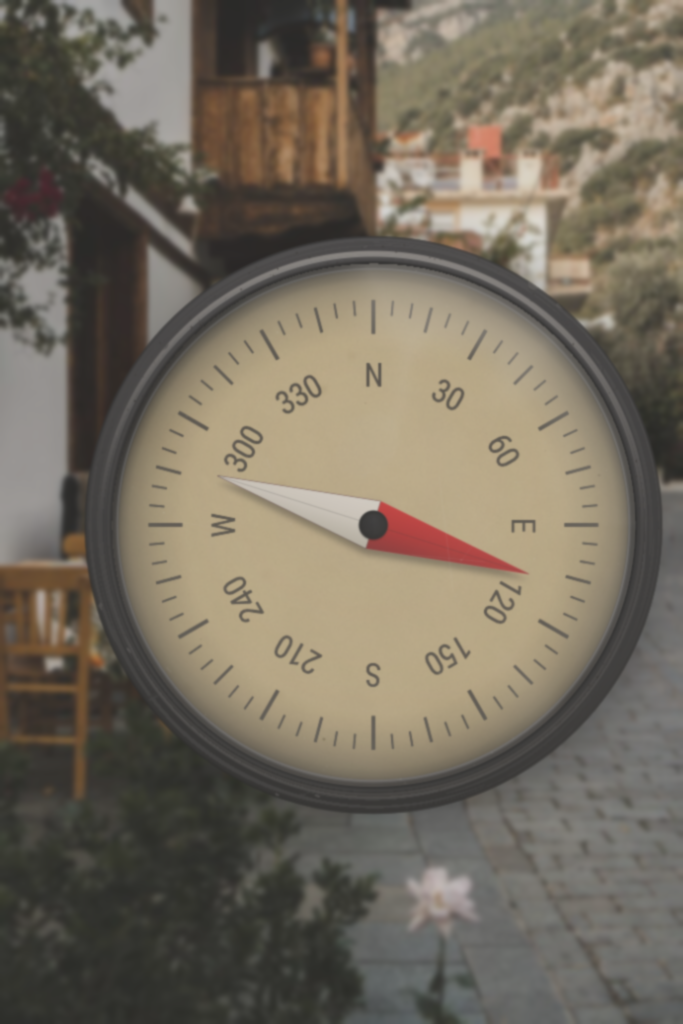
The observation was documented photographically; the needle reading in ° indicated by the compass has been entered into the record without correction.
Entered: 107.5 °
